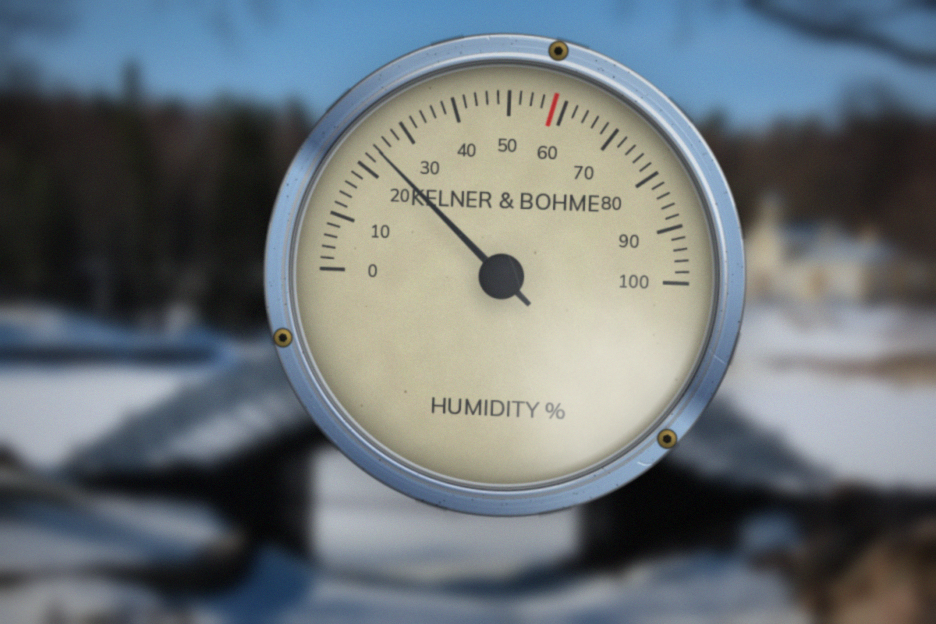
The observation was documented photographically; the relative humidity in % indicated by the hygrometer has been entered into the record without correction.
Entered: 24 %
